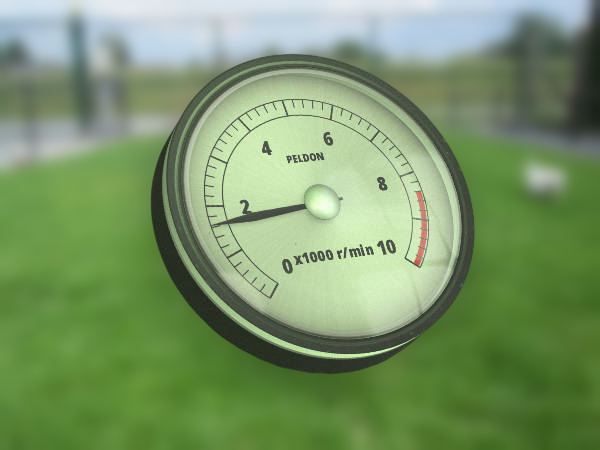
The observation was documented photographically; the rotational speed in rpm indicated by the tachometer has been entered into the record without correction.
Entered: 1600 rpm
